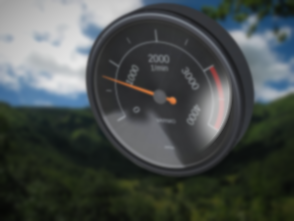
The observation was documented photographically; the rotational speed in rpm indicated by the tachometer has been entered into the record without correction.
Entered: 750 rpm
